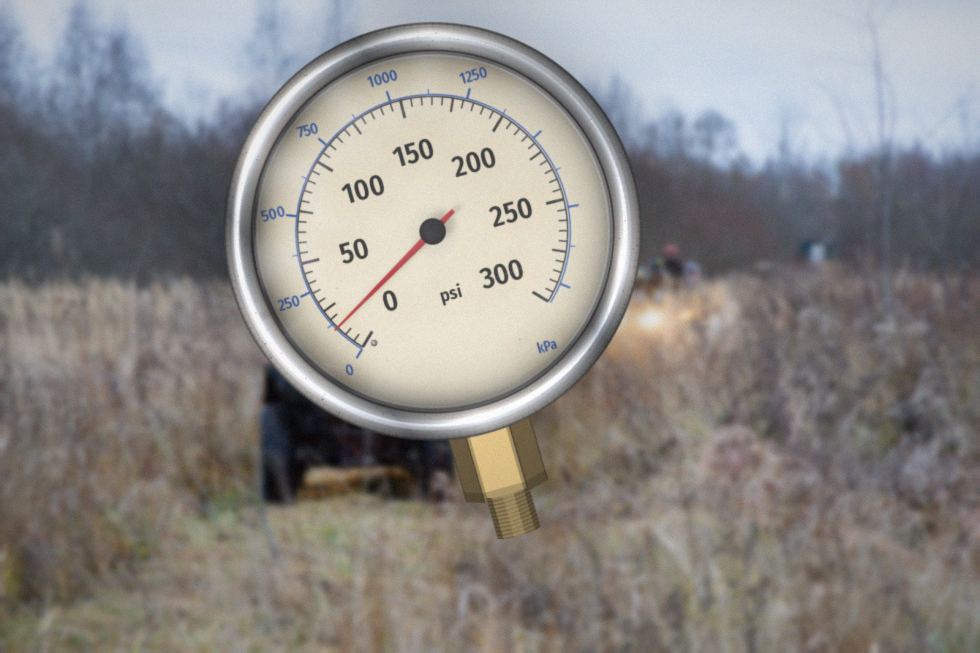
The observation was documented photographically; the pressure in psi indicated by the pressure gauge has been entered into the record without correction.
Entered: 15 psi
